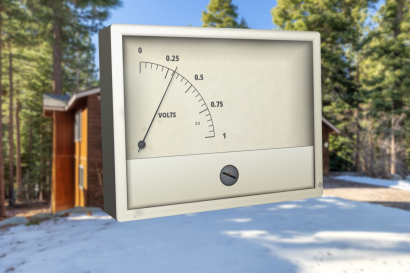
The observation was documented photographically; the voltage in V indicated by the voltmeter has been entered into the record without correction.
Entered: 0.3 V
